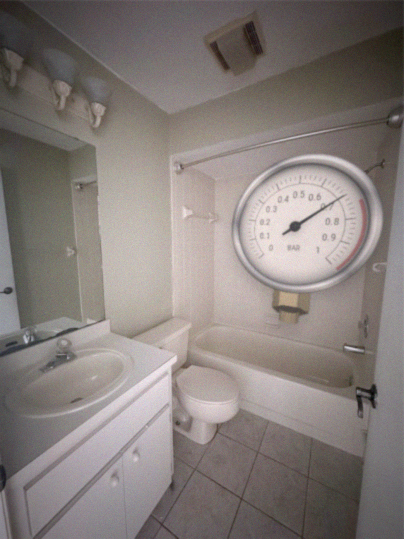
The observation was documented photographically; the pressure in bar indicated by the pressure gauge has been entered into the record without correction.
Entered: 0.7 bar
